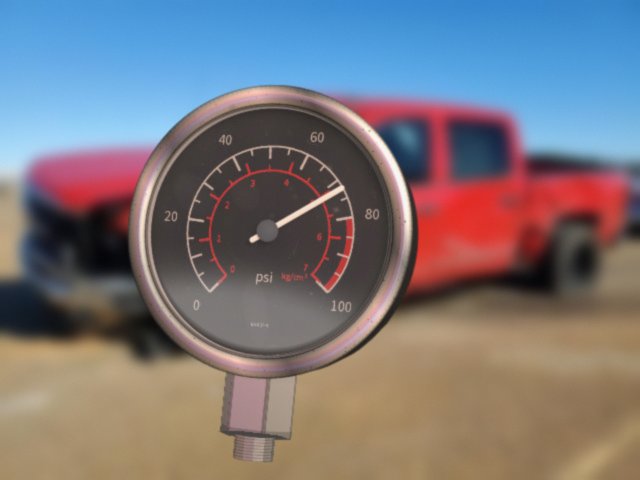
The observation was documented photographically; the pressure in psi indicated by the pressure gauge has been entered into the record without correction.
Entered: 72.5 psi
